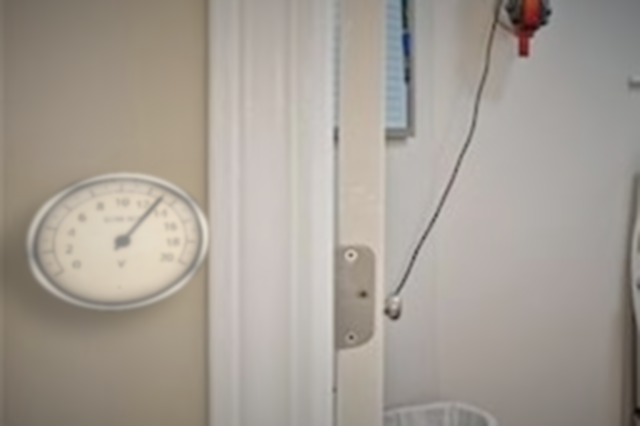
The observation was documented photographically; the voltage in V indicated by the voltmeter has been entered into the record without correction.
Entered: 13 V
